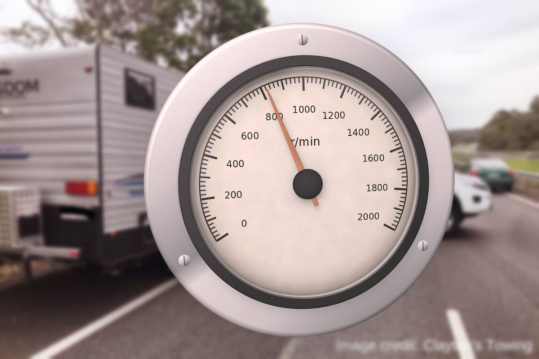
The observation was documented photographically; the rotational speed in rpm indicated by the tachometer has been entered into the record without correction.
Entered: 820 rpm
